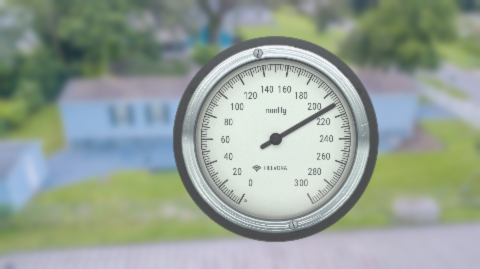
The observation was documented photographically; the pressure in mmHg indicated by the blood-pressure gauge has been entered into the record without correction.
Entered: 210 mmHg
